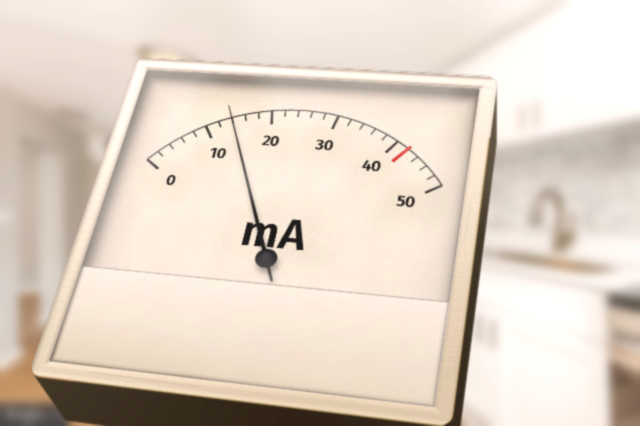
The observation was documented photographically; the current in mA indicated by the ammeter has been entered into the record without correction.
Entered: 14 mA
